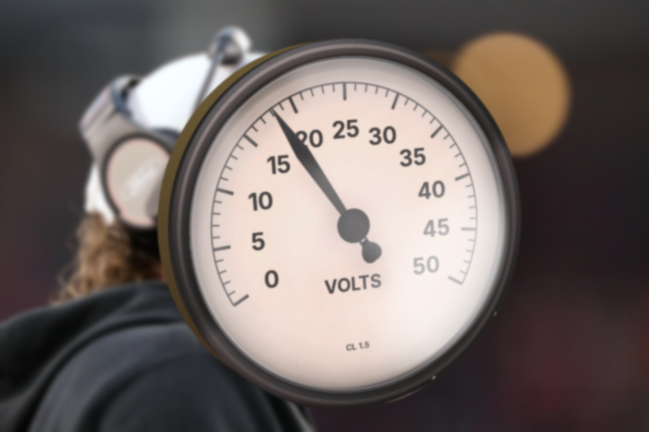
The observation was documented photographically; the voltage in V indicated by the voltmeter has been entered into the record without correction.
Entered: 18 V
